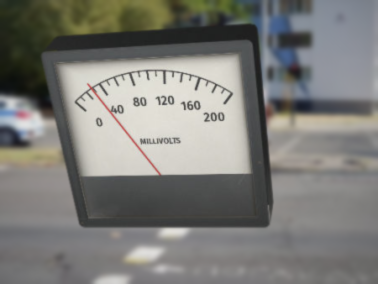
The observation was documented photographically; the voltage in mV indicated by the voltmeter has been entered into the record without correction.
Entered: 30 mV
